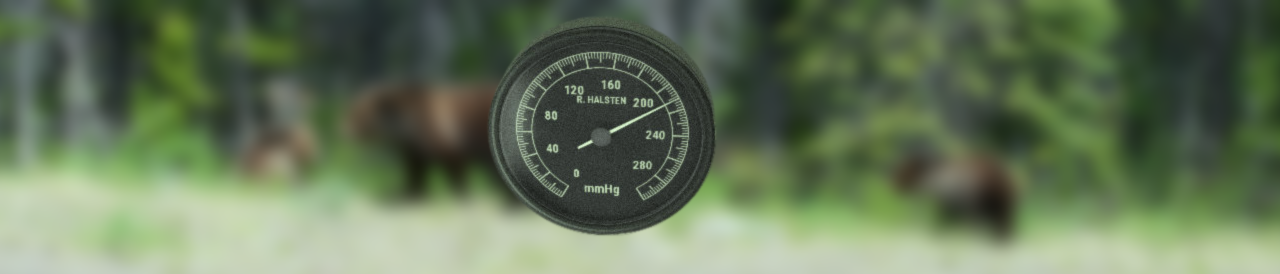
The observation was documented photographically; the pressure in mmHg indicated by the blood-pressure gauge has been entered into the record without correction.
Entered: 210 mmHg
